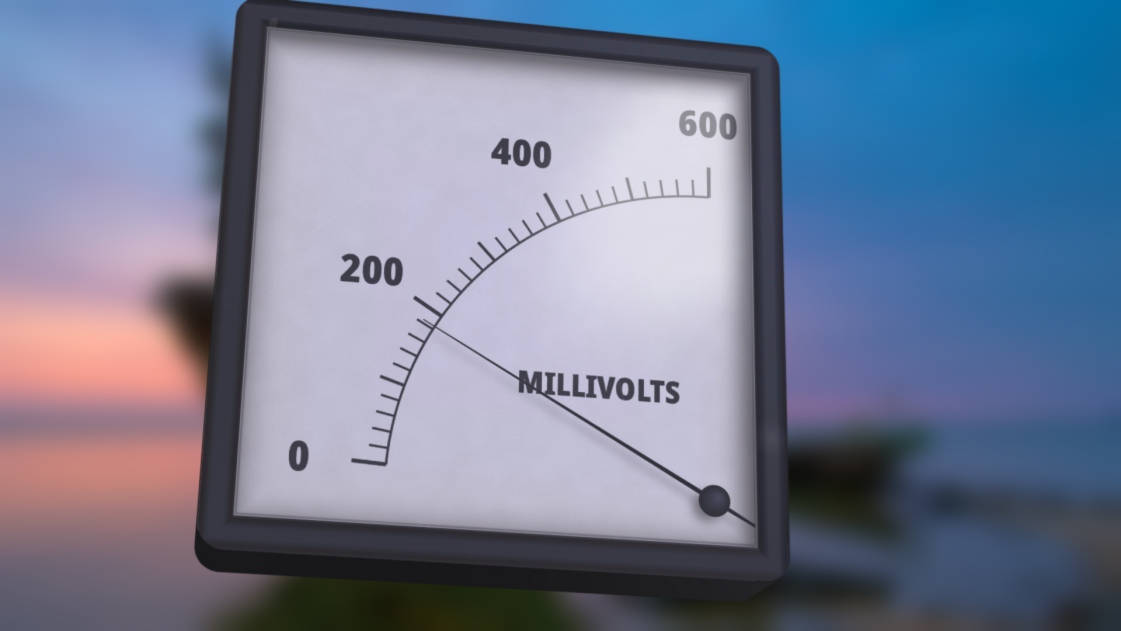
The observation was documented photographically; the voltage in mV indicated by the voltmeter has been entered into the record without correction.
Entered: 180 mV
